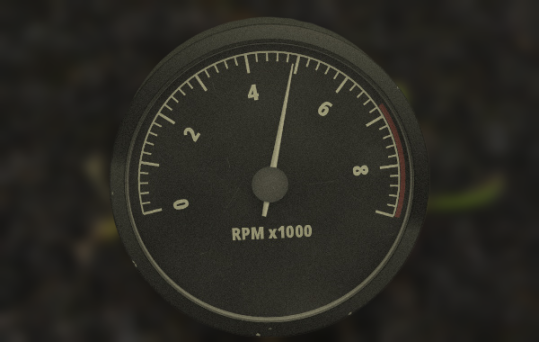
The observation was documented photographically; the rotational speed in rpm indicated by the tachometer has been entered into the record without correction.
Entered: 4900 rpm
